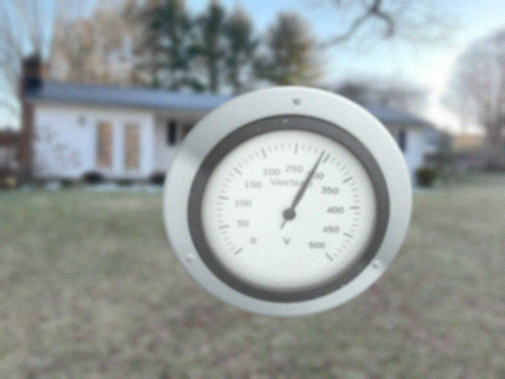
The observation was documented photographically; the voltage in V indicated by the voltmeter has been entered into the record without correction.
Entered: 290 V
